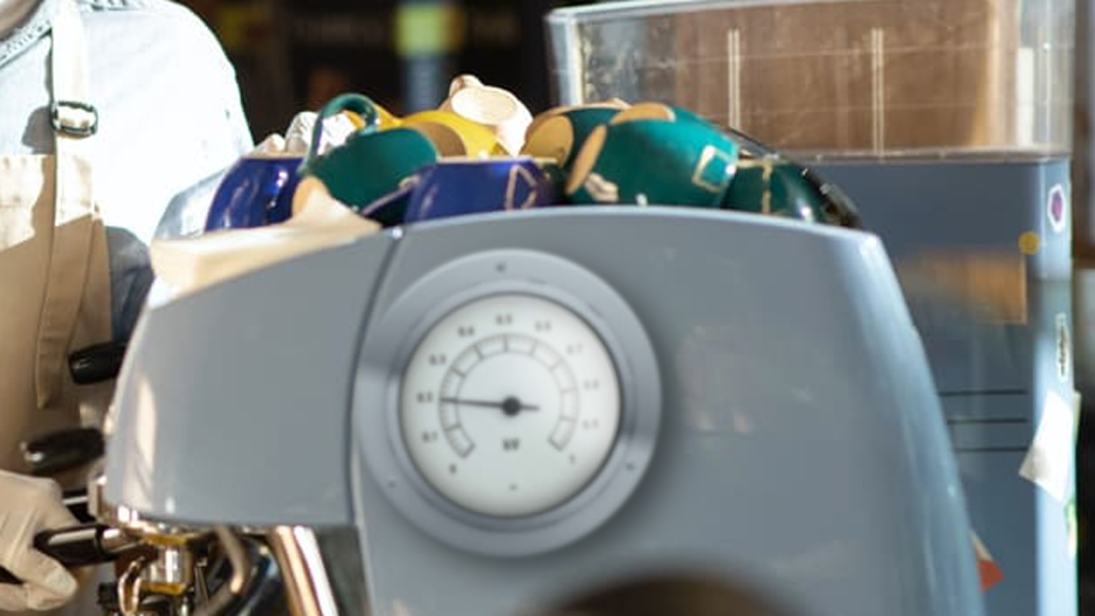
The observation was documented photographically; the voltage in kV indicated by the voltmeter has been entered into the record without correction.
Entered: 0.2 kV
